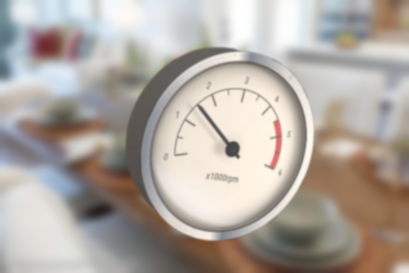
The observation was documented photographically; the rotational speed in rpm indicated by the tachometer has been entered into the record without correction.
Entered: 1500 rpm
